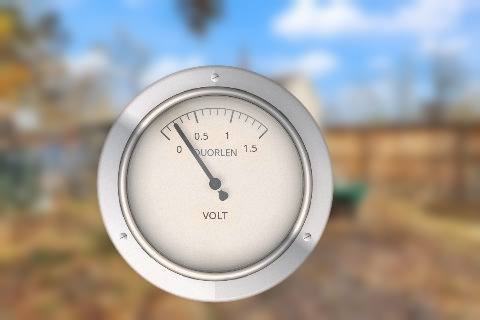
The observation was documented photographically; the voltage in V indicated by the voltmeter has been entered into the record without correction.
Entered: 0.2 V
